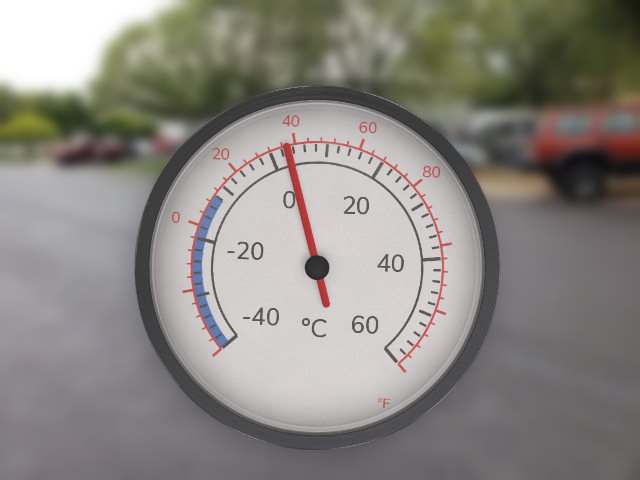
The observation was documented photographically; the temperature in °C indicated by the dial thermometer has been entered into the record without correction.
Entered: 3 °C
